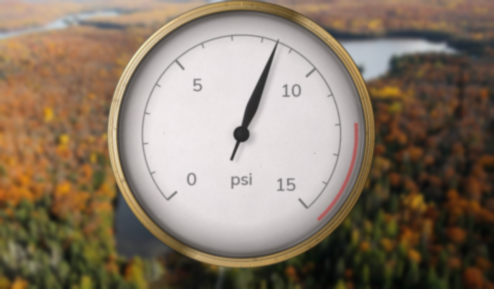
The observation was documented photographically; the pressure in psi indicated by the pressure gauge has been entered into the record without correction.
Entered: 8.5 psi
